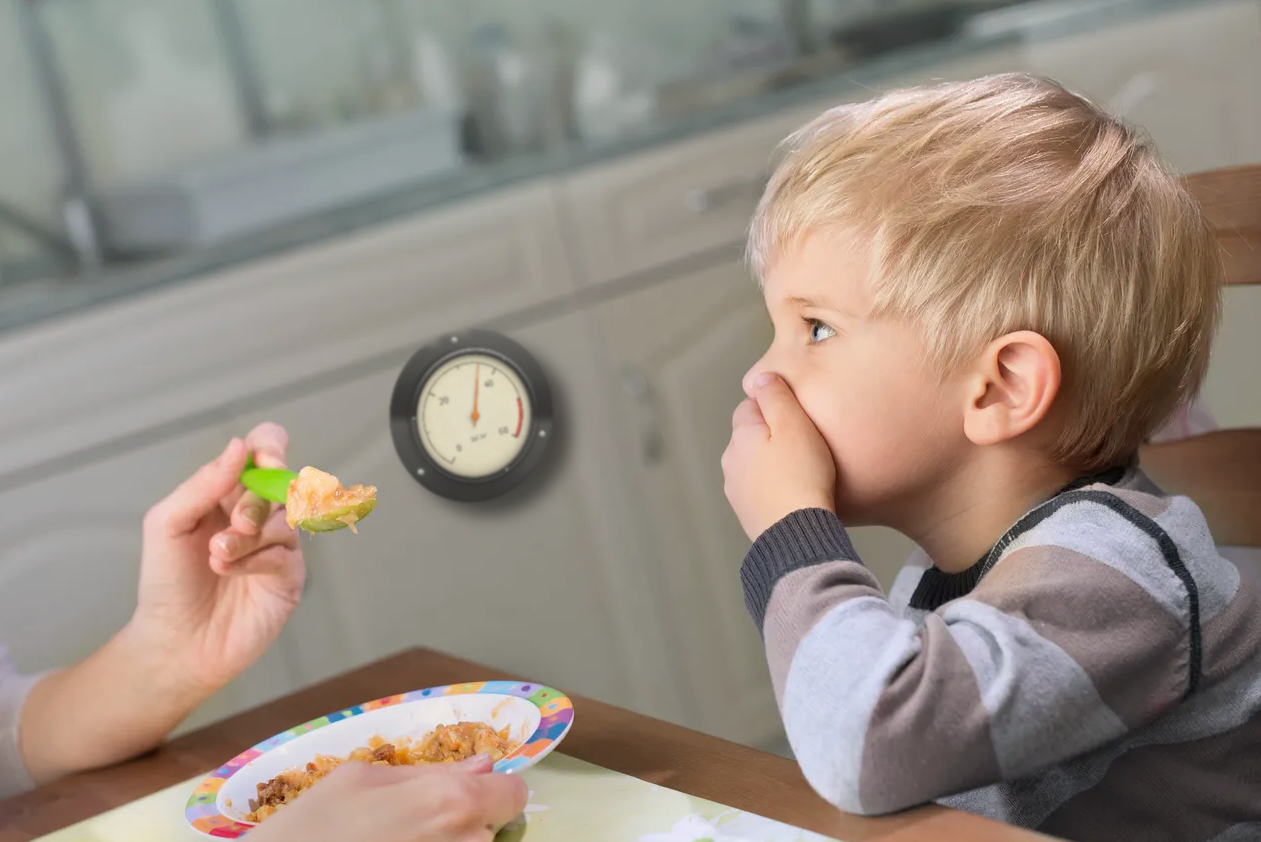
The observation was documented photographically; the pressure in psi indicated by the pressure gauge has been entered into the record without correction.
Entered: 35 psi
